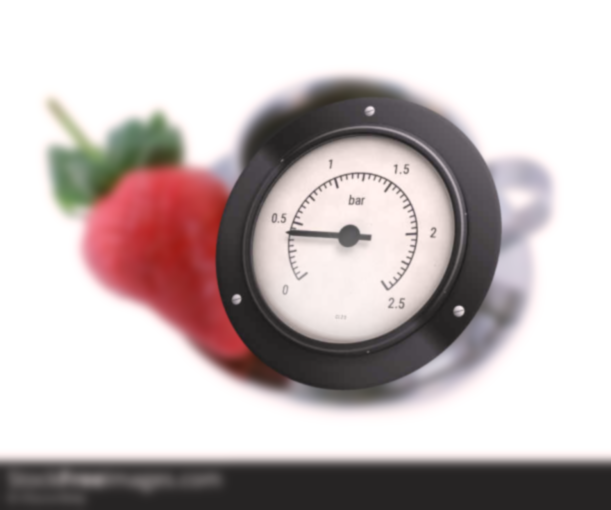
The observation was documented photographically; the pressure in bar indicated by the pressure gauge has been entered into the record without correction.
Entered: 0.4 bar
